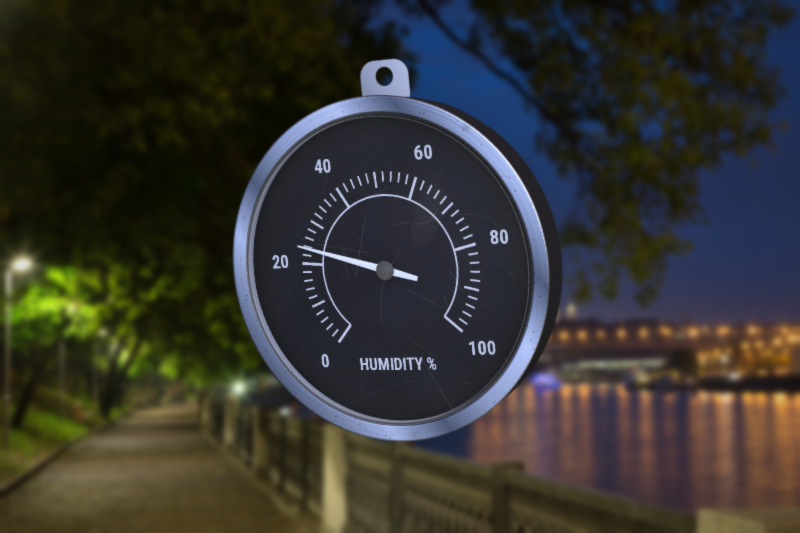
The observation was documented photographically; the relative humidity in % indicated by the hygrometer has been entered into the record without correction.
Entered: 24 %
